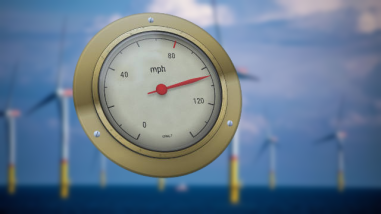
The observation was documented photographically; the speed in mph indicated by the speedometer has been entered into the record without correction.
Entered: 105 mph
